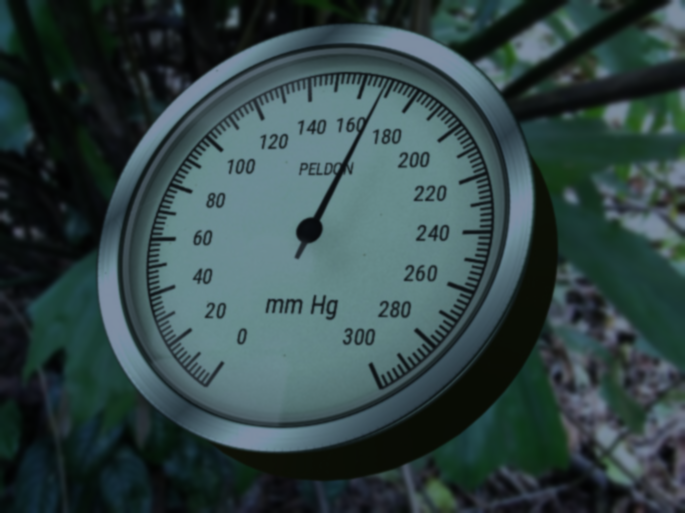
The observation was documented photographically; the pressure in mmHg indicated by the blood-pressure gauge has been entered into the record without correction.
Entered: 170 mmHg
